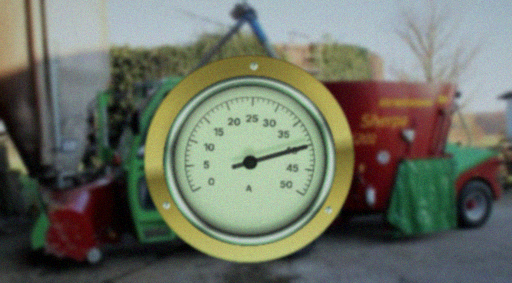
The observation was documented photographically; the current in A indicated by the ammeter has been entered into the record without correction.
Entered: 40 A
